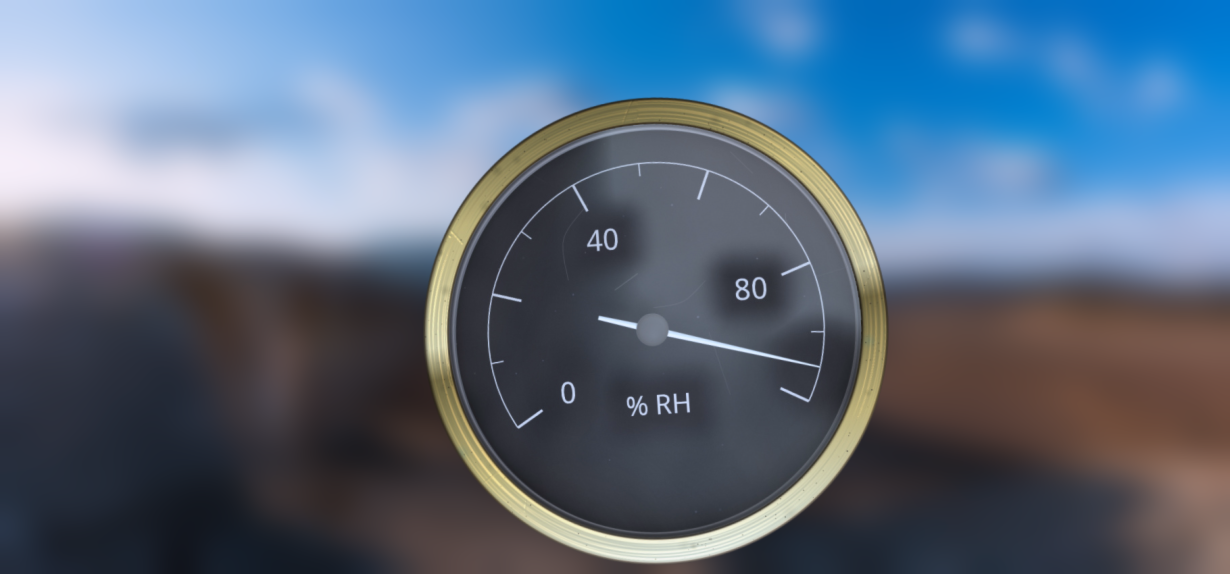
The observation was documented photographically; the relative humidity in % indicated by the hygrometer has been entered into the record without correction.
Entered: 95 %
